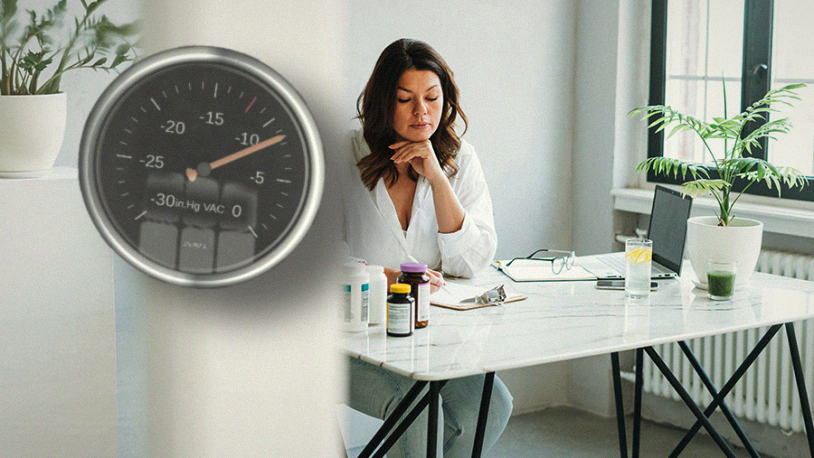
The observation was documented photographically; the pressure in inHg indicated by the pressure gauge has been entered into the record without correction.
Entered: -8.5 inHg
